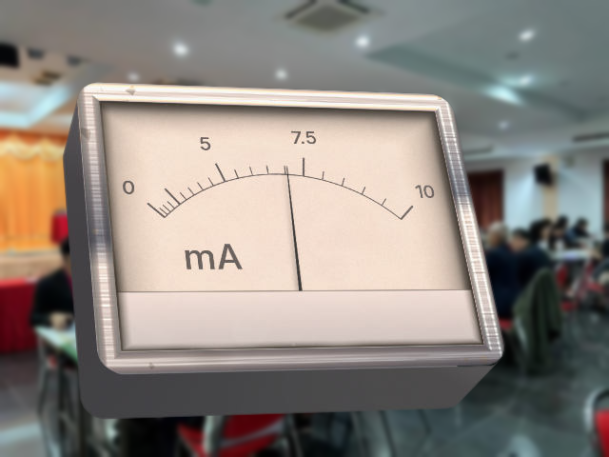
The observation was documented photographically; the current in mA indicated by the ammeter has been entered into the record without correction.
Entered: 7 mA
